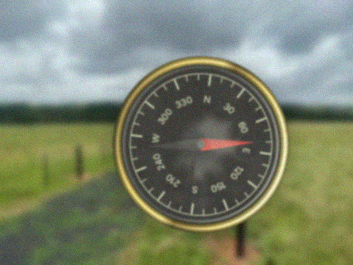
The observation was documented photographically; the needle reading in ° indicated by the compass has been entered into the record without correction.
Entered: 80 °
